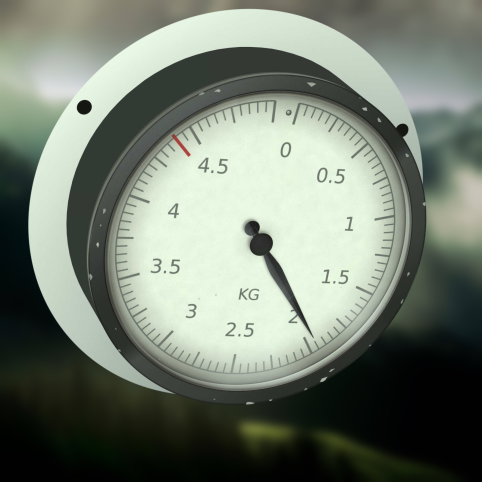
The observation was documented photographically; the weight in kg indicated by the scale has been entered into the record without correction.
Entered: 1.95 kg
